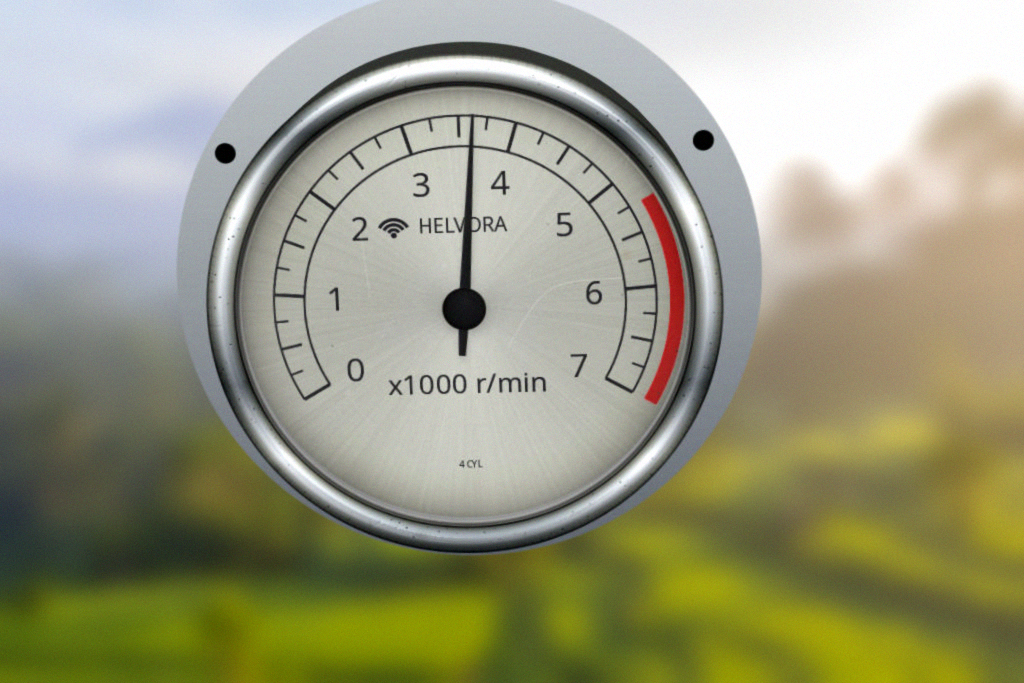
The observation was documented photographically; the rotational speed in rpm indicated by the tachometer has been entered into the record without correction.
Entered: 3625 rpm
